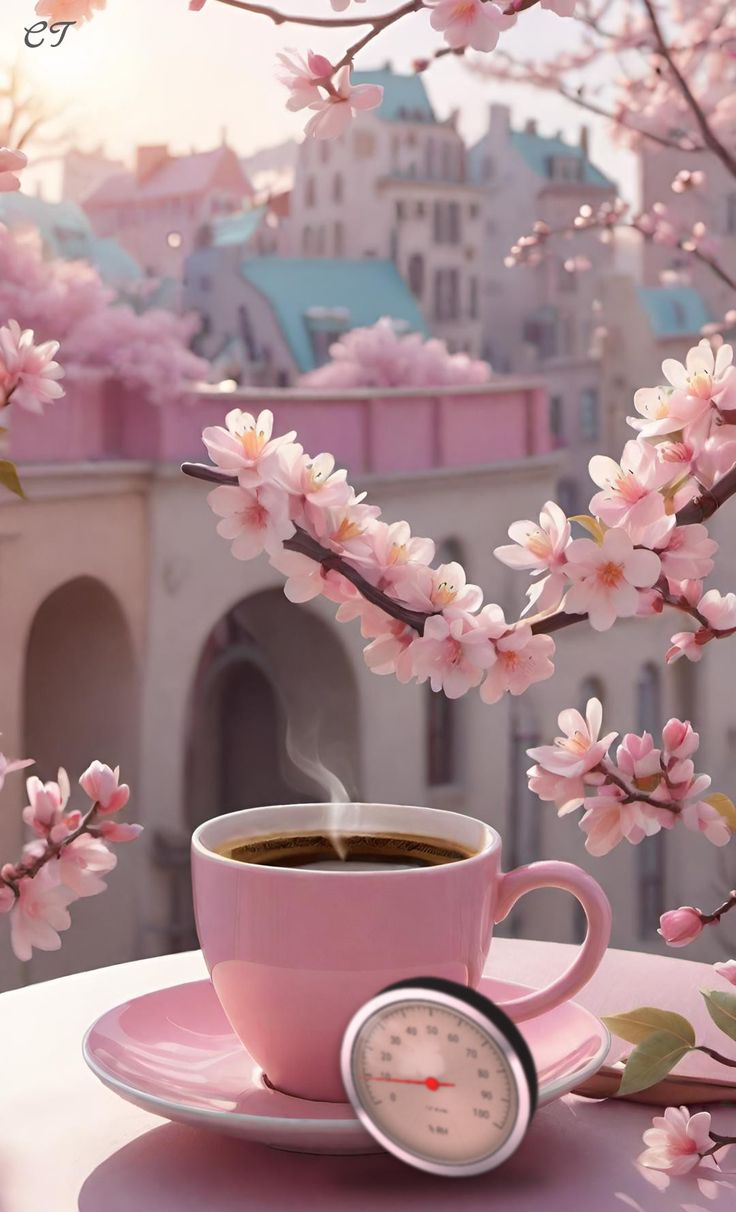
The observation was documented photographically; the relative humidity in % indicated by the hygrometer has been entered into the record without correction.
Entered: 10 %
